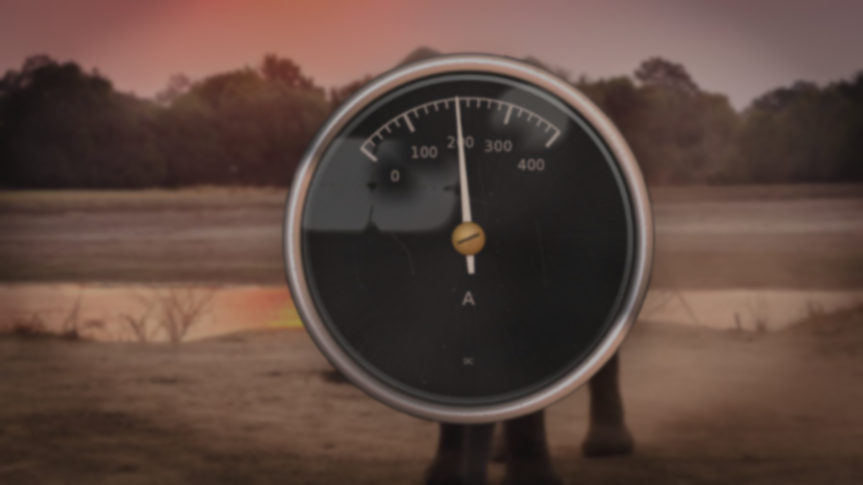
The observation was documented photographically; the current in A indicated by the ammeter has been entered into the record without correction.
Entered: 200 A
